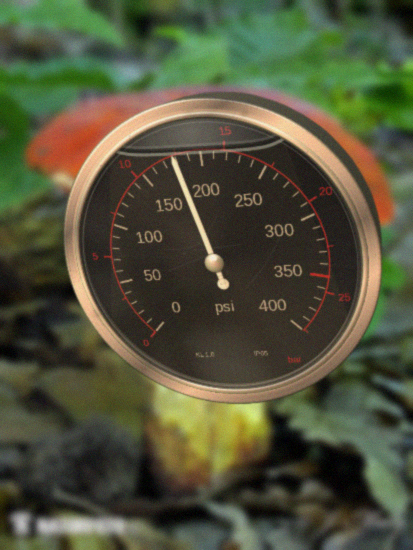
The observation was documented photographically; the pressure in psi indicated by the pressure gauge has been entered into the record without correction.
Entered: 180 psi
